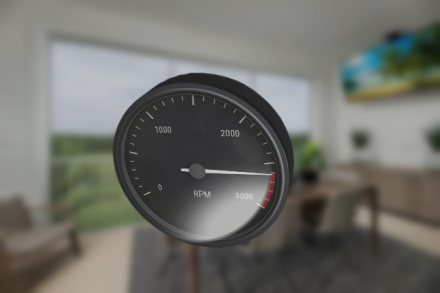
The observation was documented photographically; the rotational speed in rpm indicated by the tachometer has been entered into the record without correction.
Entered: 2600 rpm
